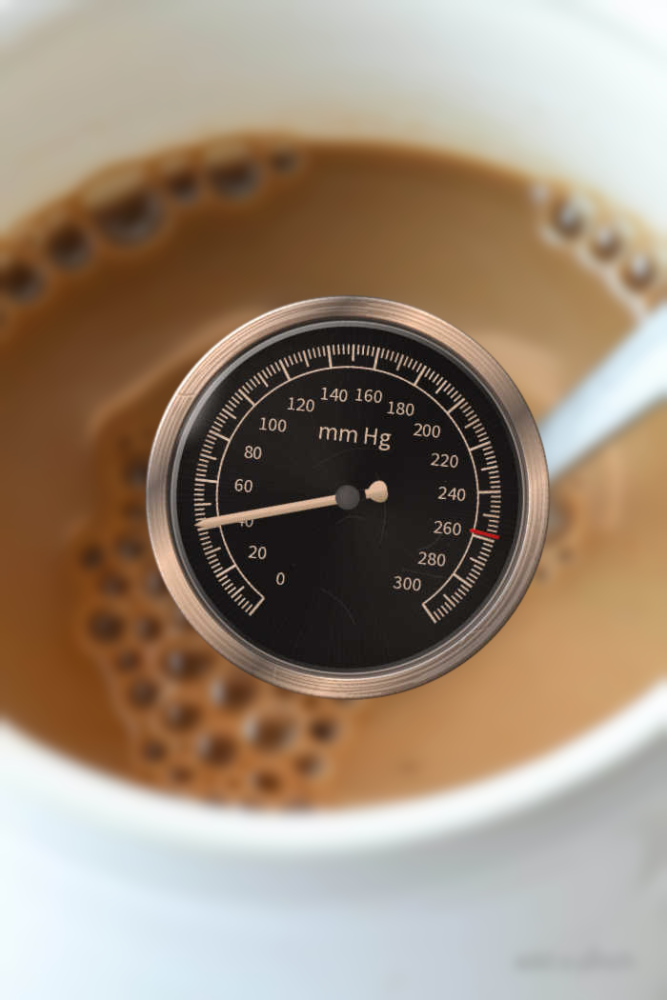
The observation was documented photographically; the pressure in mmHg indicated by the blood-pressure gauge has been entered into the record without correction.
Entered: 42 mmHg
